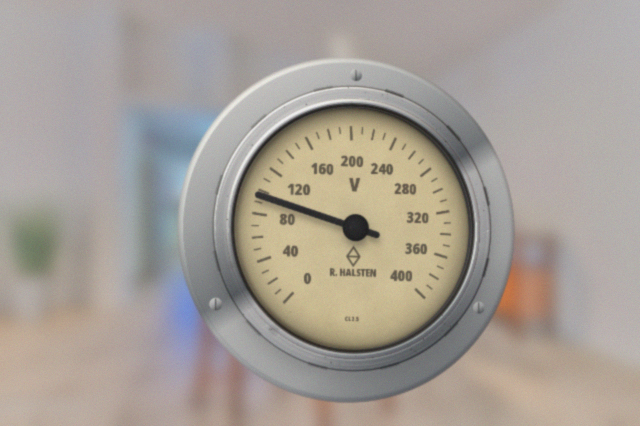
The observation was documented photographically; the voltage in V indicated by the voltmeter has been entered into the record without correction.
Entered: 95 V
